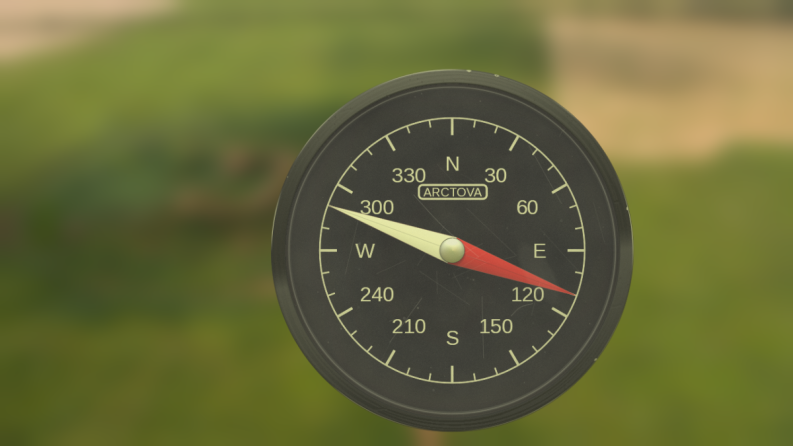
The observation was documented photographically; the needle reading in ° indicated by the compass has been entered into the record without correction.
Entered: 110 °
